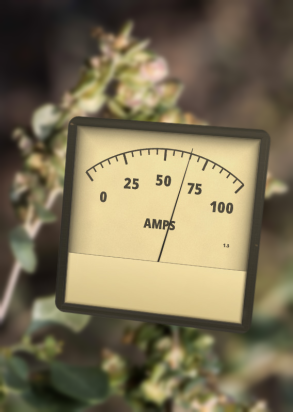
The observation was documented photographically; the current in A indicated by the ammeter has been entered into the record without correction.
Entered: 65 A
